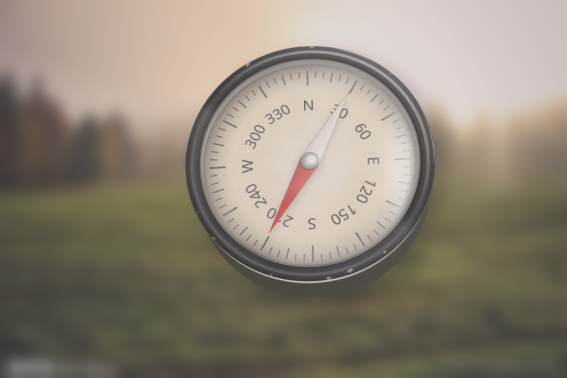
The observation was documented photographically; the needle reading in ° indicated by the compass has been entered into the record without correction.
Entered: 210 °
